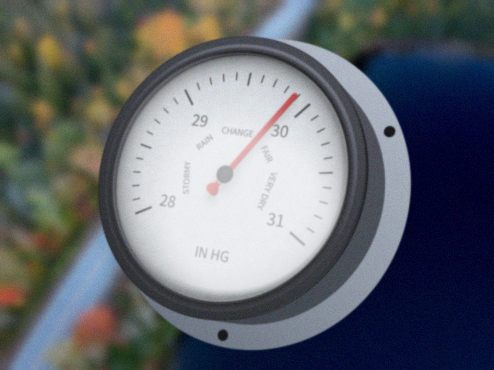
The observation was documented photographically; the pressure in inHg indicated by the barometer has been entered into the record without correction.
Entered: 29.9 inHg
